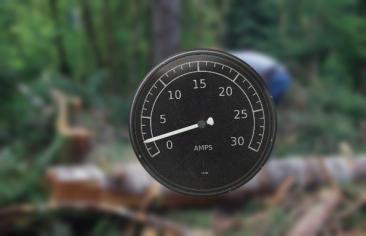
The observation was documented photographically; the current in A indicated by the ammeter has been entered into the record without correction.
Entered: 2 A
